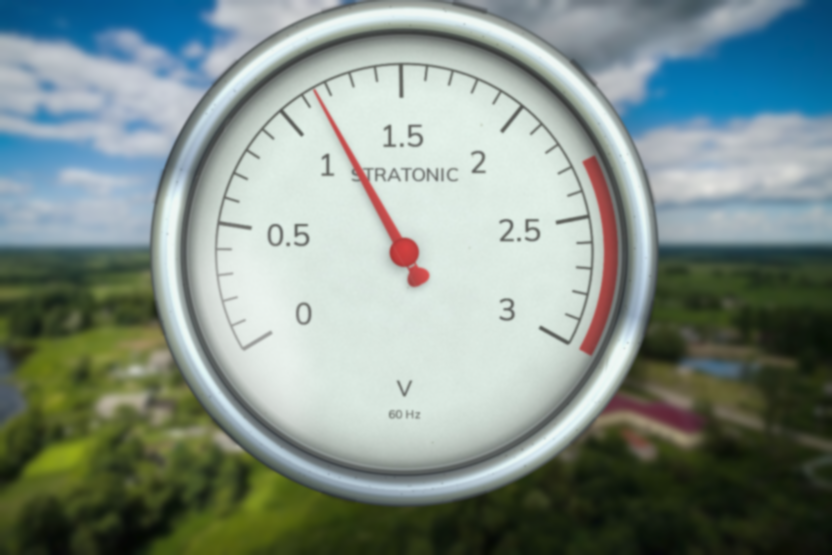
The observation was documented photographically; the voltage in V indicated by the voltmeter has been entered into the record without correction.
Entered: 1.15 V
